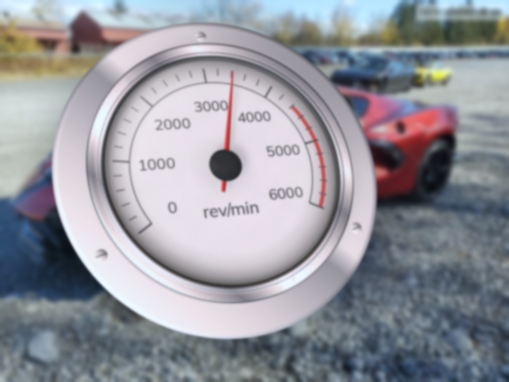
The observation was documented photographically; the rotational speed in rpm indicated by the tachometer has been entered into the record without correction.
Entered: 3400 rpm
